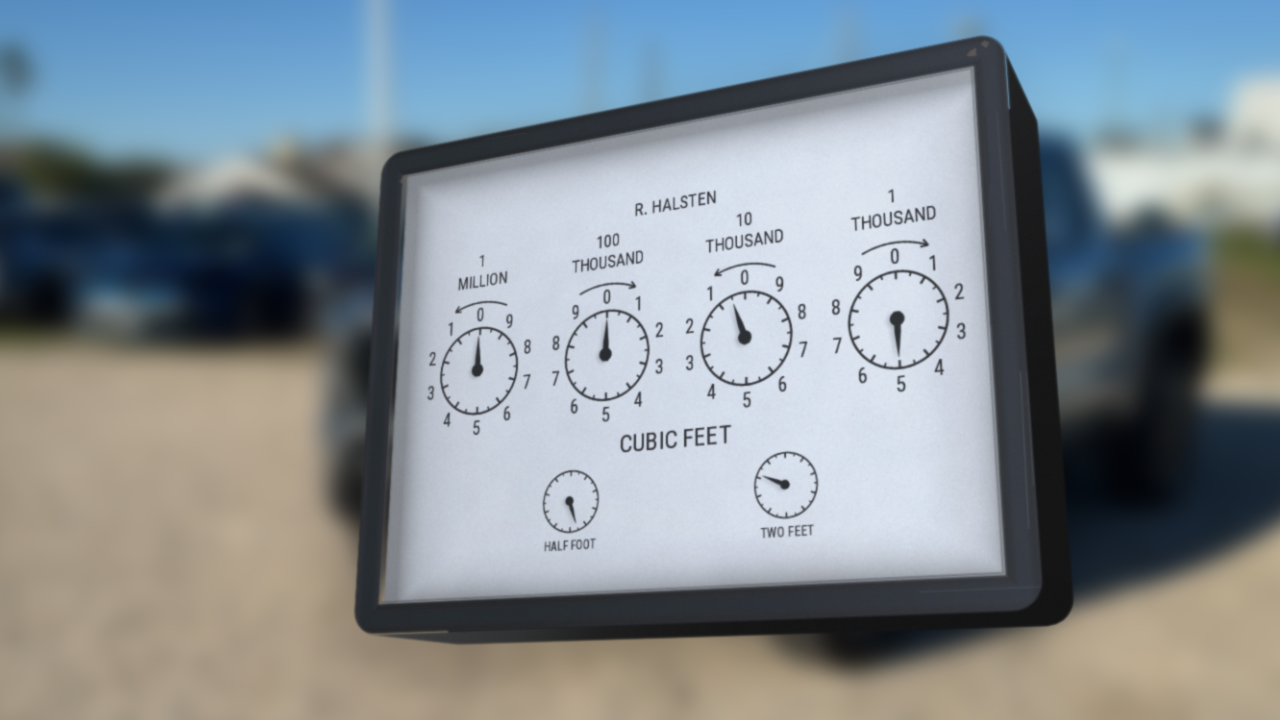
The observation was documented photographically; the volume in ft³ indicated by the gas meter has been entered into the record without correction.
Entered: 500 ft³
